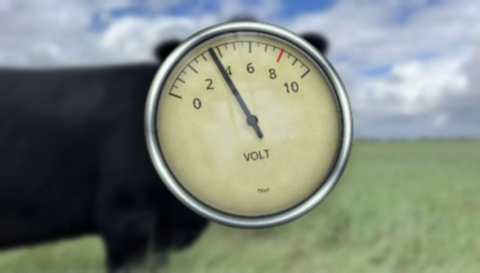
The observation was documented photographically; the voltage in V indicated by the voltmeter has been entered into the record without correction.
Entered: 3.5 V
